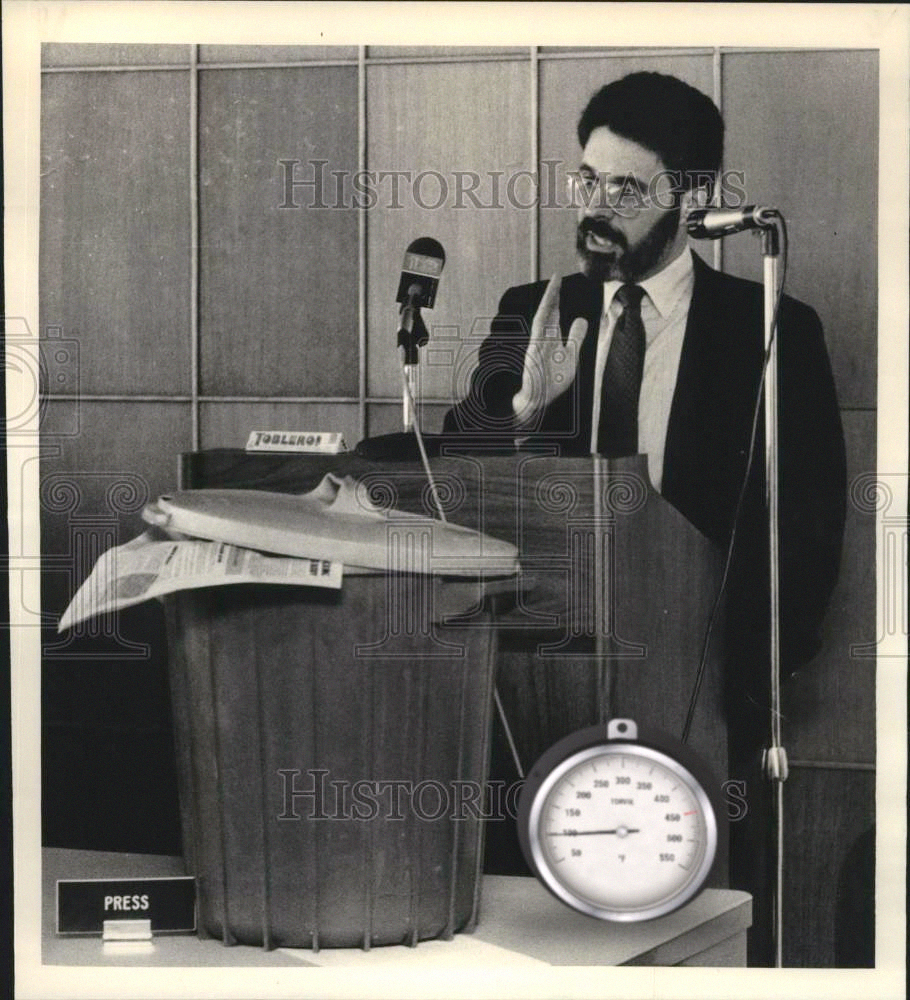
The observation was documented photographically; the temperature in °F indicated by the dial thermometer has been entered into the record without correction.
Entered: 100 °F
